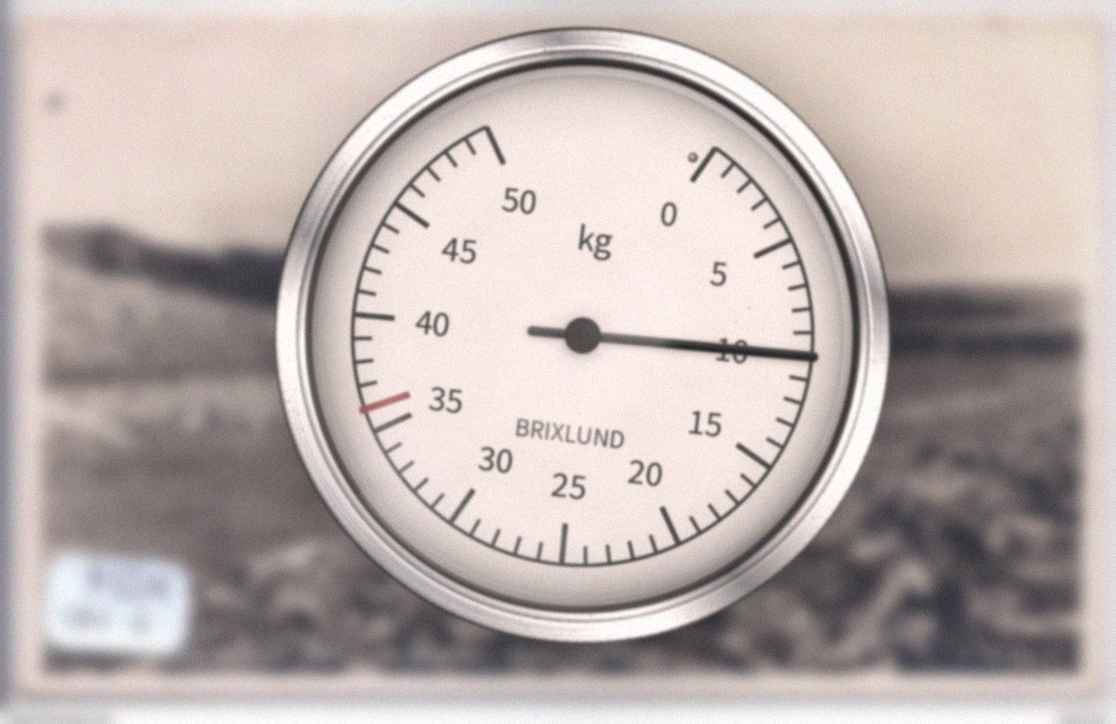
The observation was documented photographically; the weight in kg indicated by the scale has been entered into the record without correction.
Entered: 10 kg
